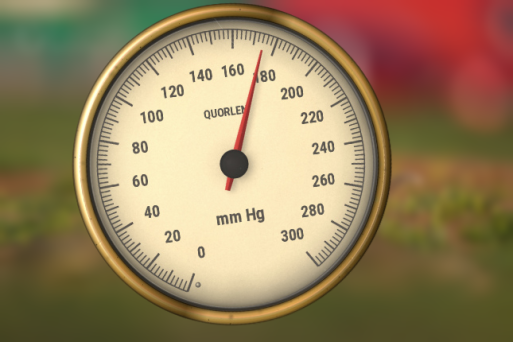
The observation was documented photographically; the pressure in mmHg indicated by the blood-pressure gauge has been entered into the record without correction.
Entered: 174 mmHg
